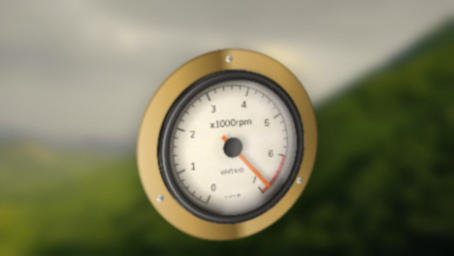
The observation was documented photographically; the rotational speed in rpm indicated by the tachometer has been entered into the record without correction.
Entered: 6800 rpm
